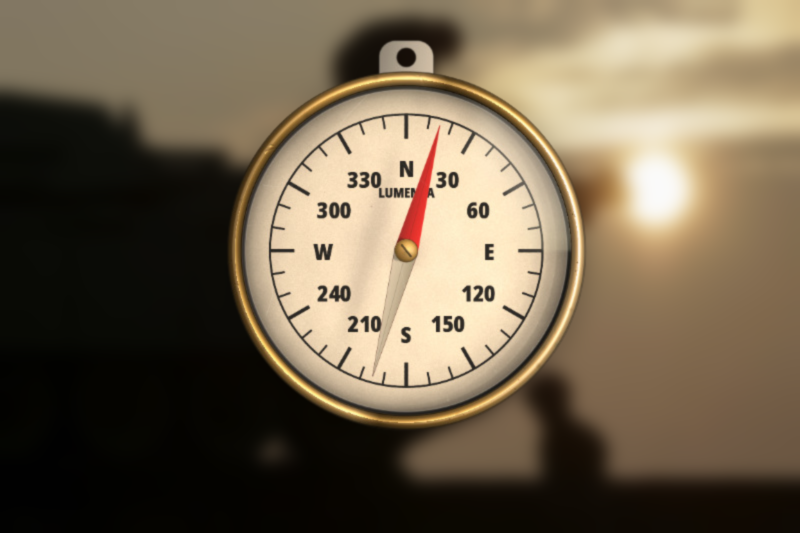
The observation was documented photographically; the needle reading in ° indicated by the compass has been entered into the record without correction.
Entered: 15 °
